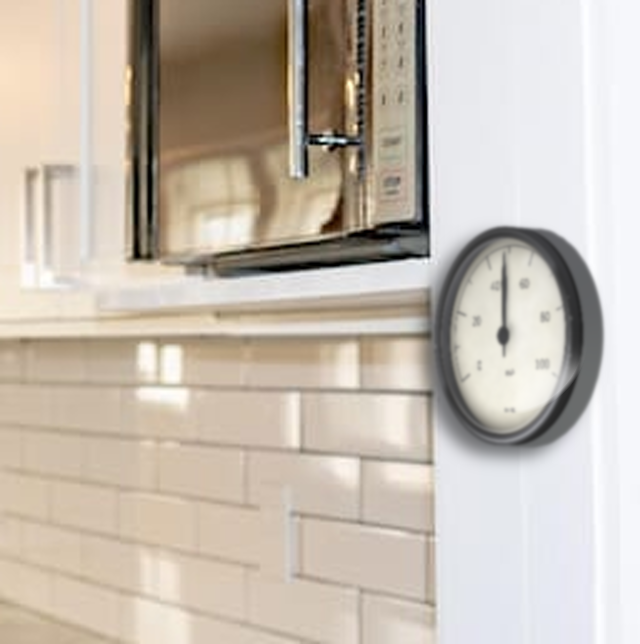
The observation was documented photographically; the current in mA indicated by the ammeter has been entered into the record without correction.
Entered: 50 mA
